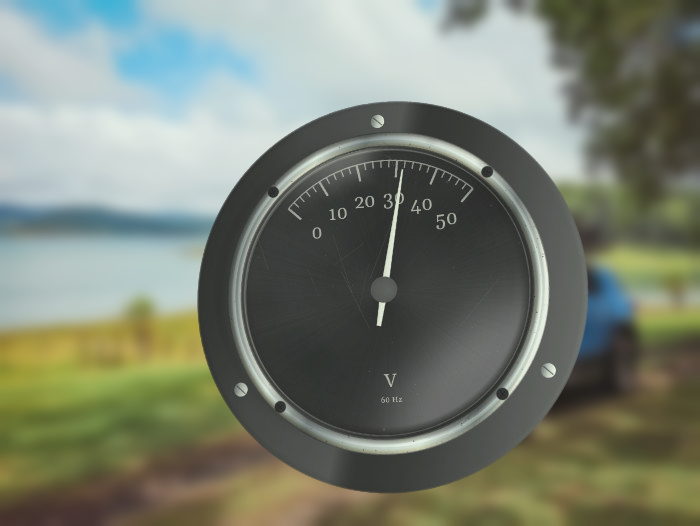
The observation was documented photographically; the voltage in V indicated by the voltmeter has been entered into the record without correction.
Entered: 32 V
